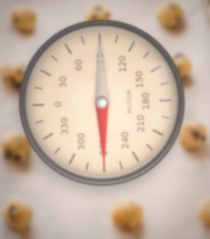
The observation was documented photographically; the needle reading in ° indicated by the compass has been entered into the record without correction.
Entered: 270 °
